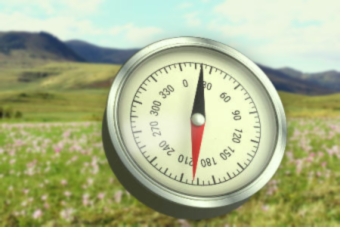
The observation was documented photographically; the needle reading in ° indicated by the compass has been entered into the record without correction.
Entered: 200 °
